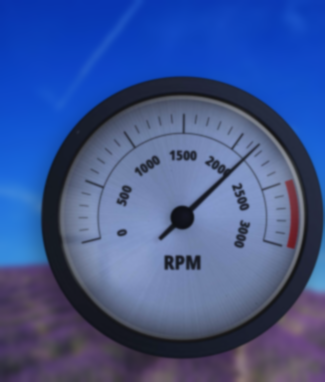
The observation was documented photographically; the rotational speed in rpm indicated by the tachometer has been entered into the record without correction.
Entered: 2150 rpm
